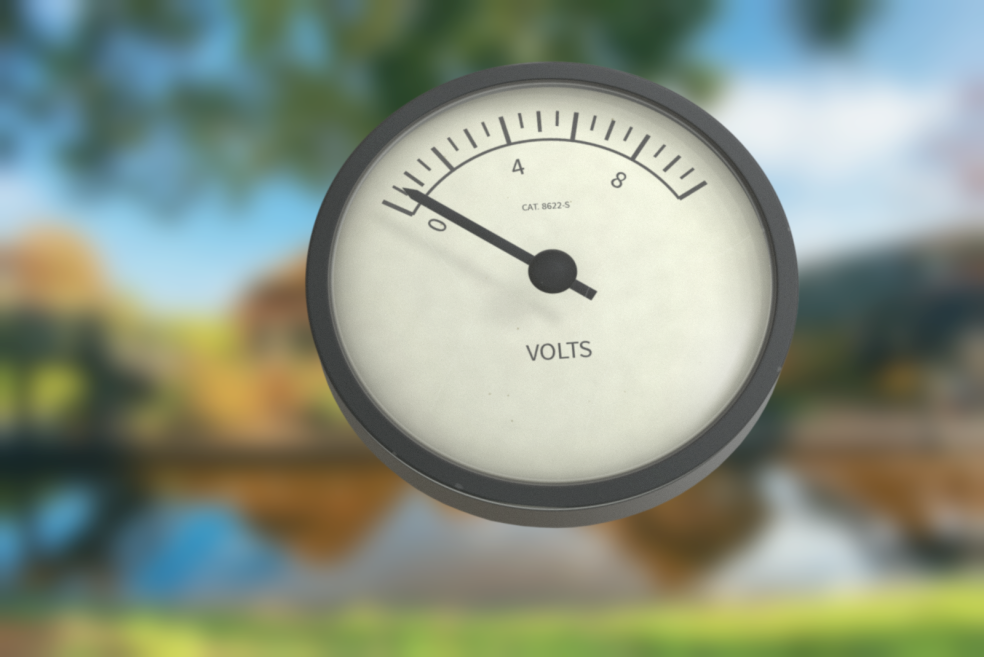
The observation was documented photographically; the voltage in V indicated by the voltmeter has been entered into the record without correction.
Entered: 0.5 V
